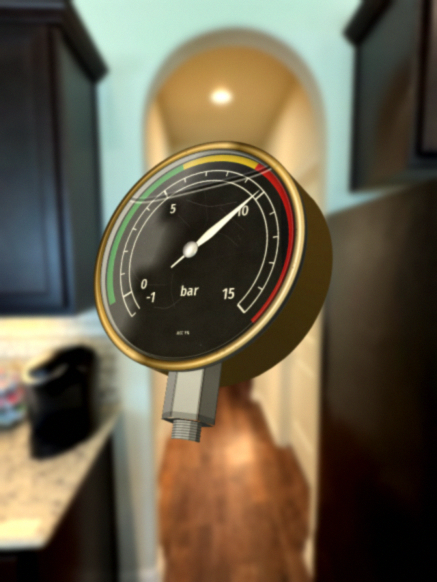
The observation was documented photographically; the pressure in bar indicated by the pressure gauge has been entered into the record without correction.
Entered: 10 bar
